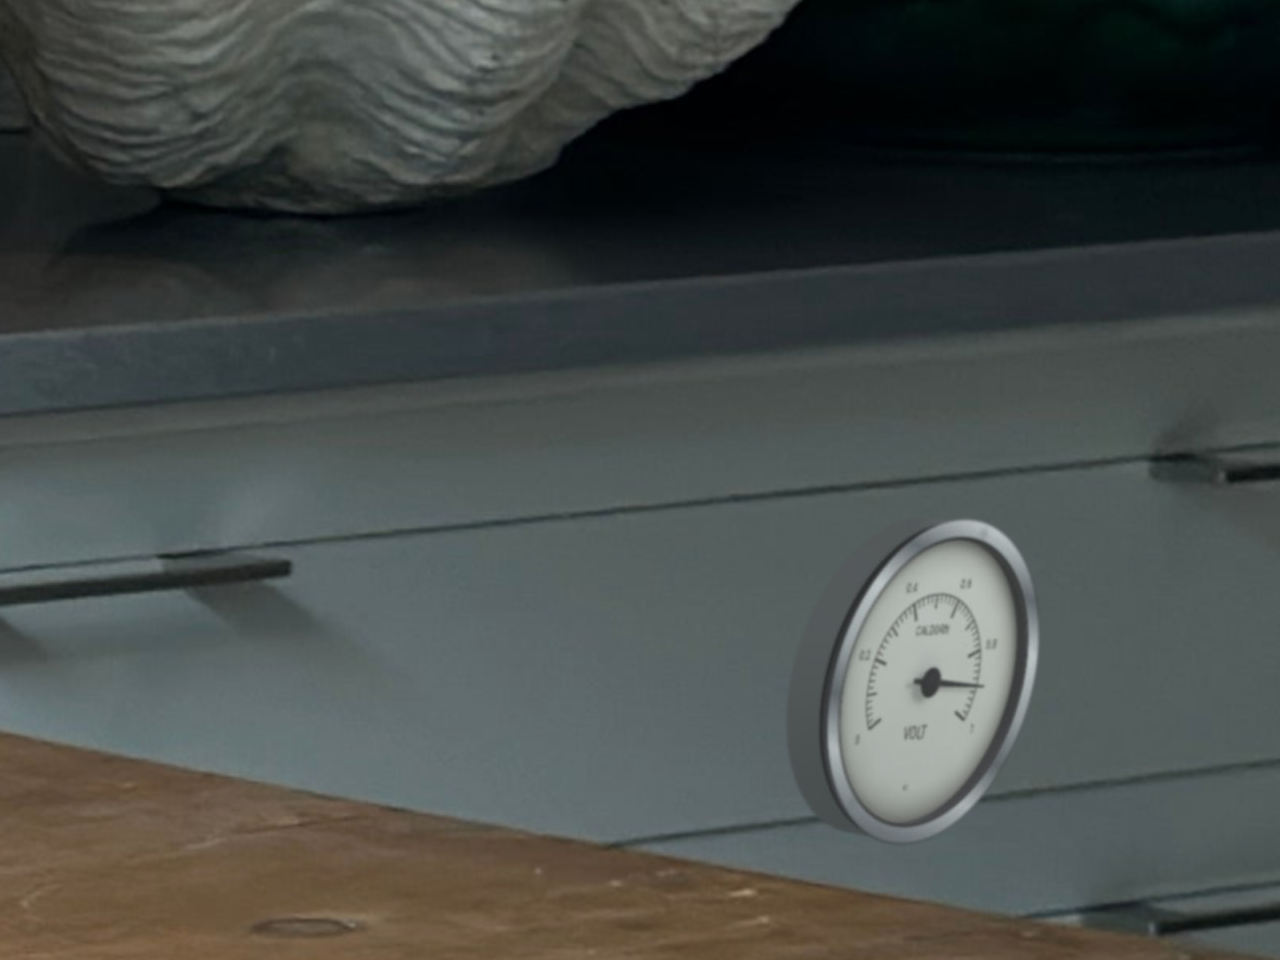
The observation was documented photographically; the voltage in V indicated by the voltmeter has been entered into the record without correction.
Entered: 0.9 V
